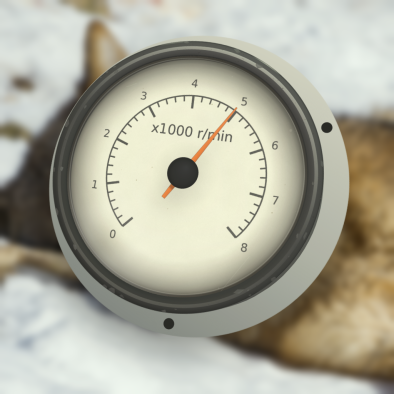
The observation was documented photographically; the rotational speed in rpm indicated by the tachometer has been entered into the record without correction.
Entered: 5000 rpm
